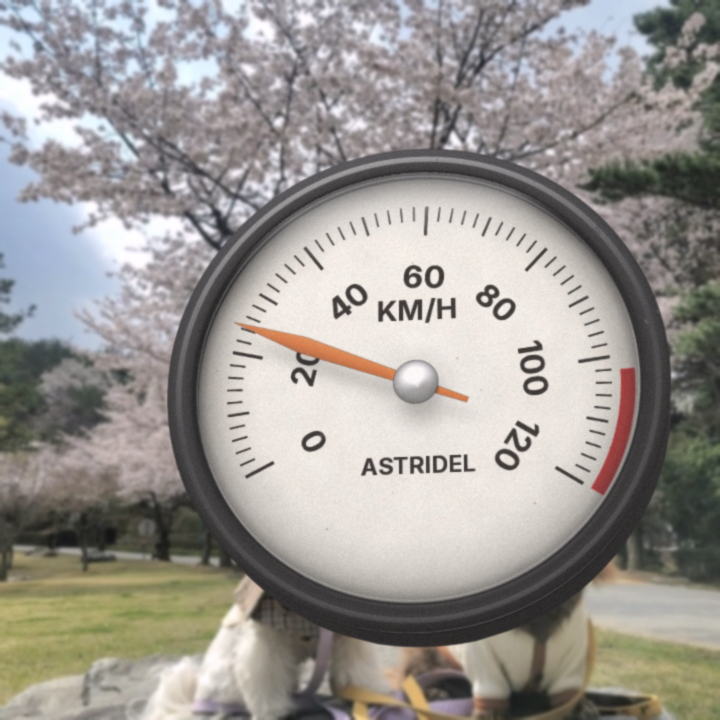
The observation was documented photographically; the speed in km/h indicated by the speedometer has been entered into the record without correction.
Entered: 24 km/h
